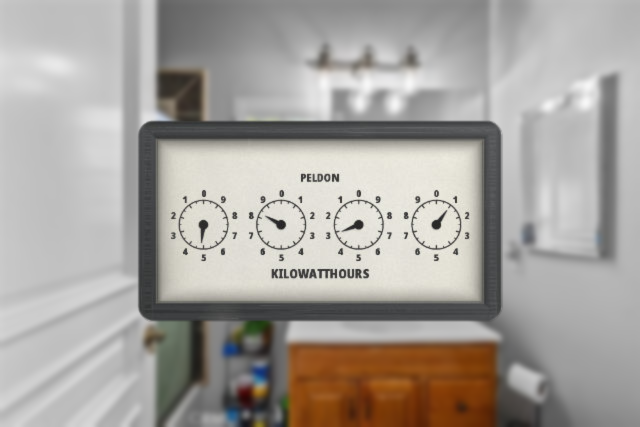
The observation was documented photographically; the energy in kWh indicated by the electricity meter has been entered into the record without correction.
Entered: 4831 kWh
